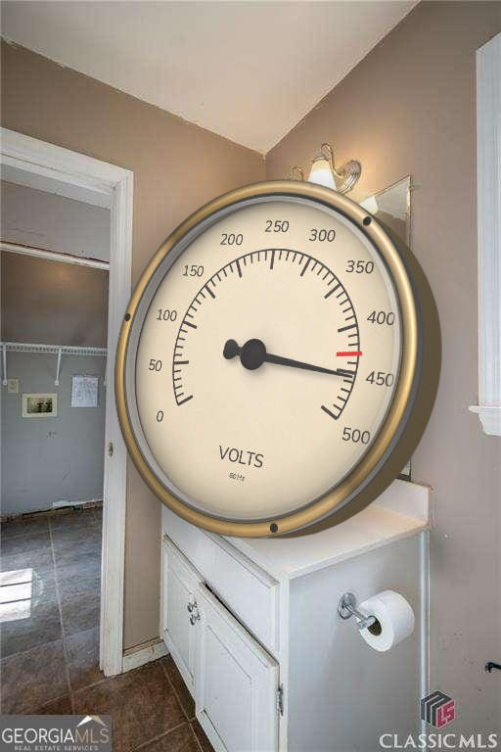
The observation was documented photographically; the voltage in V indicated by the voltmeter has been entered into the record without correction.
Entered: 455 V
